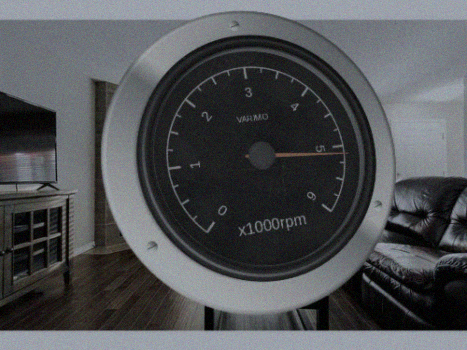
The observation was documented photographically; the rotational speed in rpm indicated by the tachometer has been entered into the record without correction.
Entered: 5125 rpm
